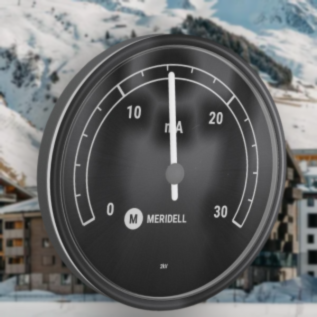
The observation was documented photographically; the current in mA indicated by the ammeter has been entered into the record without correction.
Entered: 14 mA
